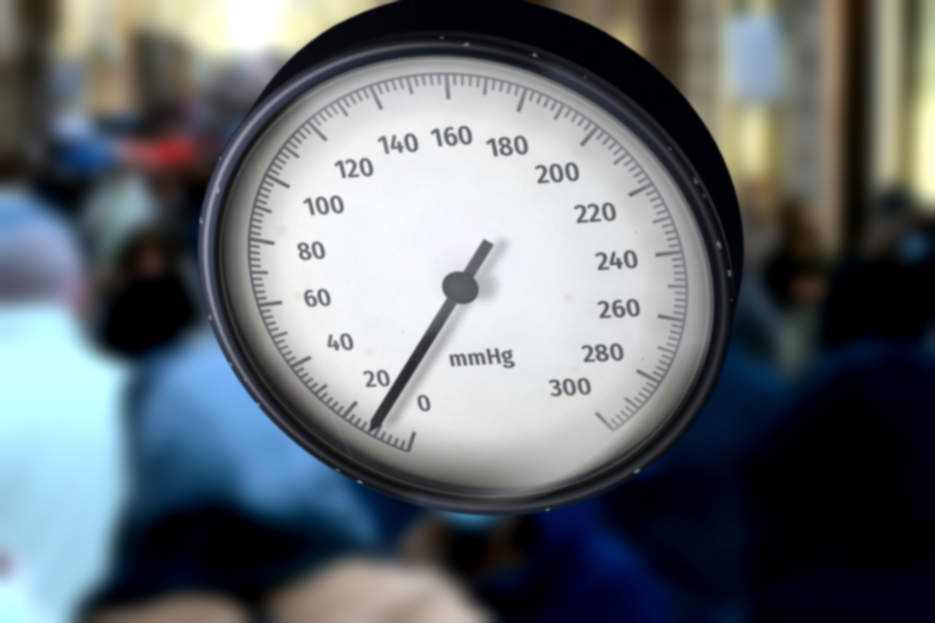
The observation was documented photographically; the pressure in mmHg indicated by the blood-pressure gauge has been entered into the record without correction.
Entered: 12 mmHg
